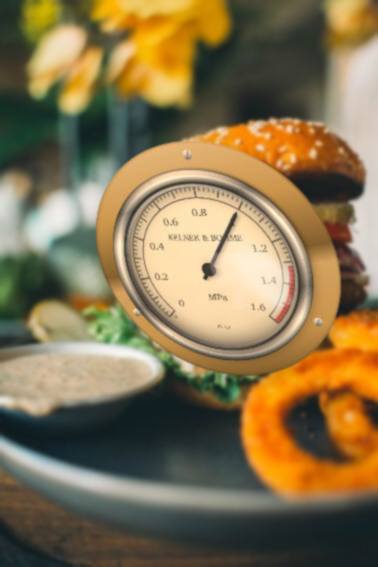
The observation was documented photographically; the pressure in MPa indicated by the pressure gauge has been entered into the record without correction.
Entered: 1 MPa
